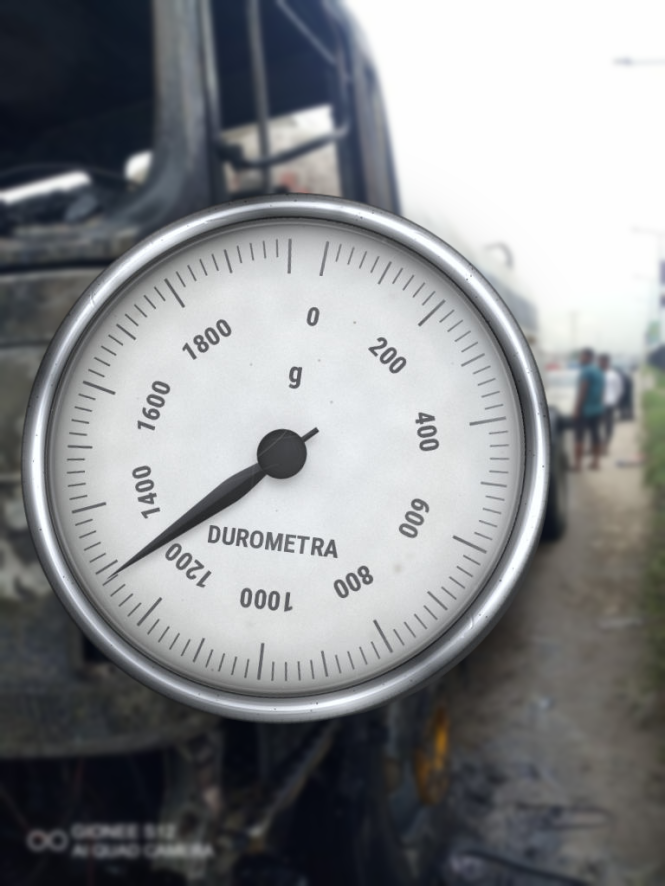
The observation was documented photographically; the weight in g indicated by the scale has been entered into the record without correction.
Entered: 1280 g
